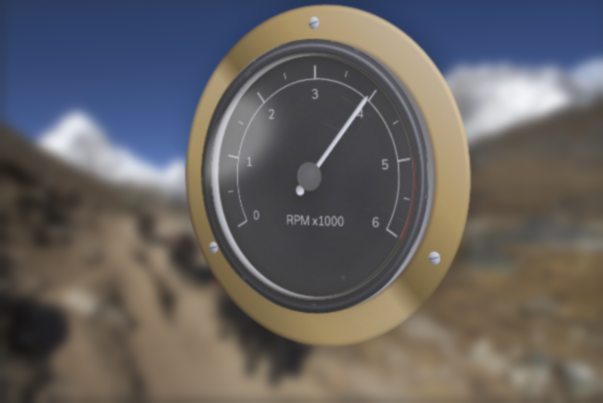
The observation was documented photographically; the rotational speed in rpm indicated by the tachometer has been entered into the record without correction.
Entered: 4000 rpm
